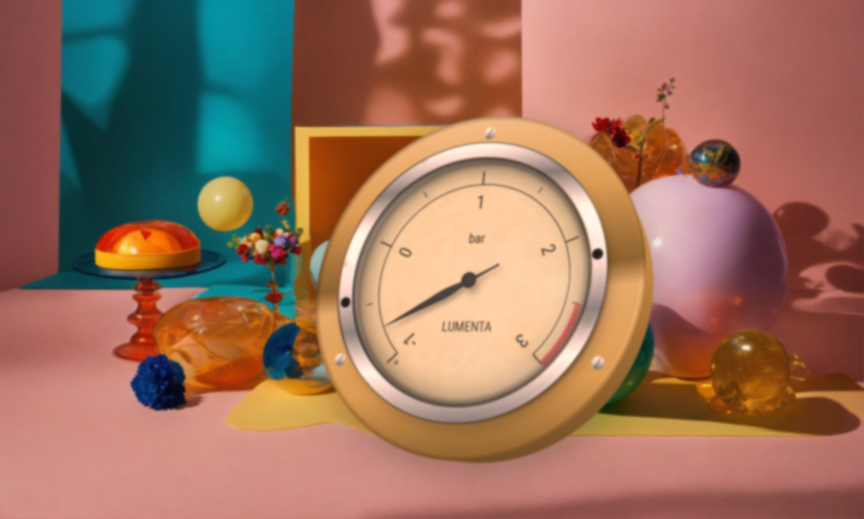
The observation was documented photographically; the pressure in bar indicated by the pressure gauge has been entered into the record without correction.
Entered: -0.75 bar
